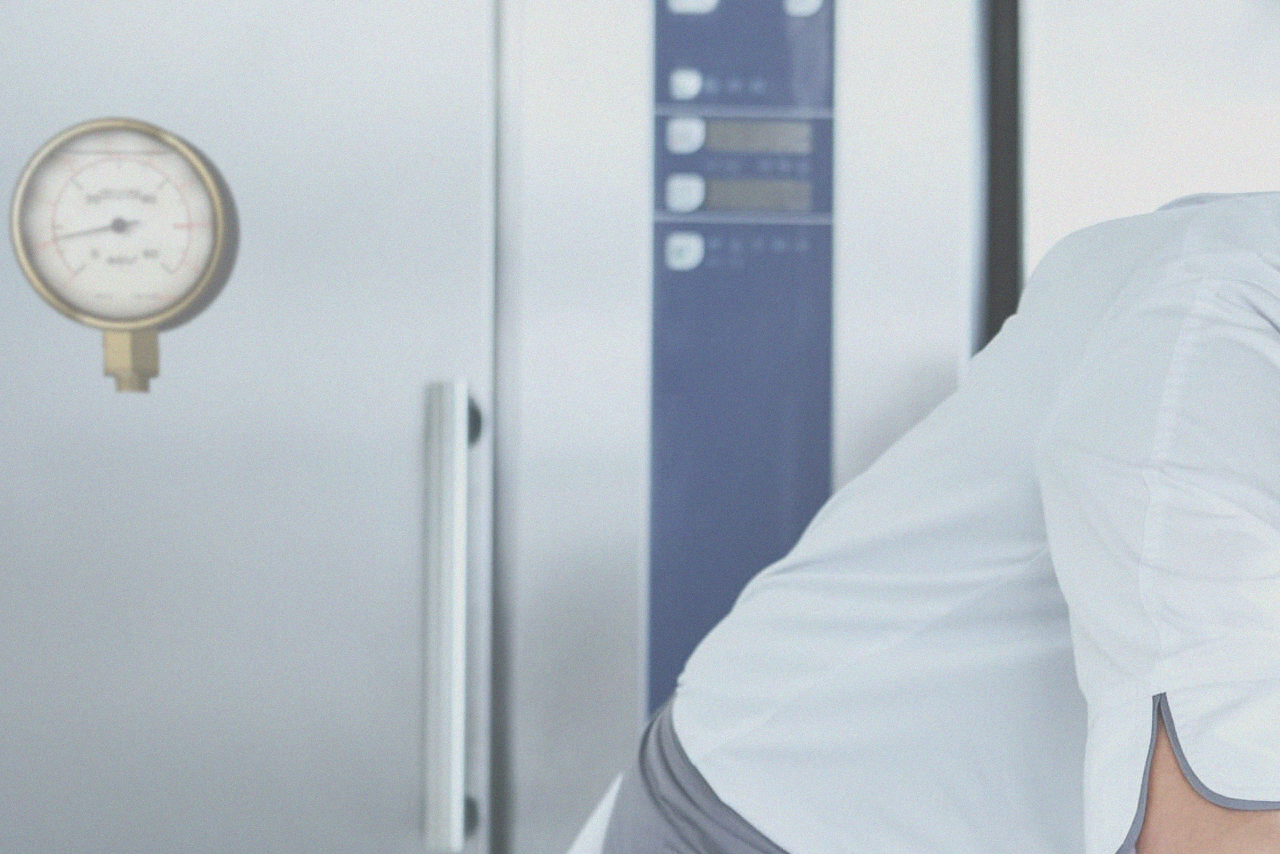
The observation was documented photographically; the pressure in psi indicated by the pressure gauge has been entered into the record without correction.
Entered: 7.5 psi
